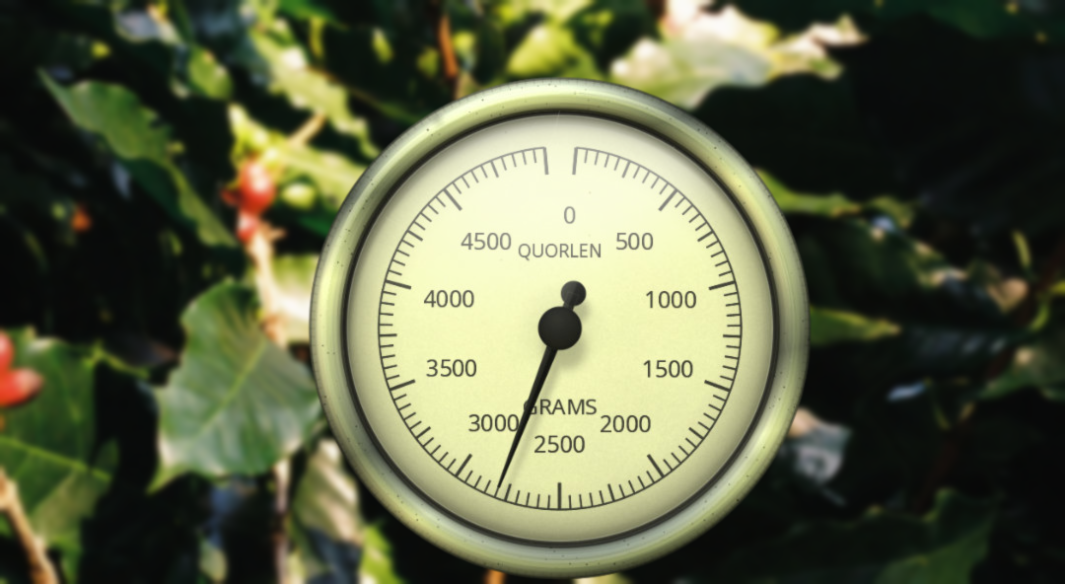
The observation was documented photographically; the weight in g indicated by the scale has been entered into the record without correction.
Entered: 2800 g
